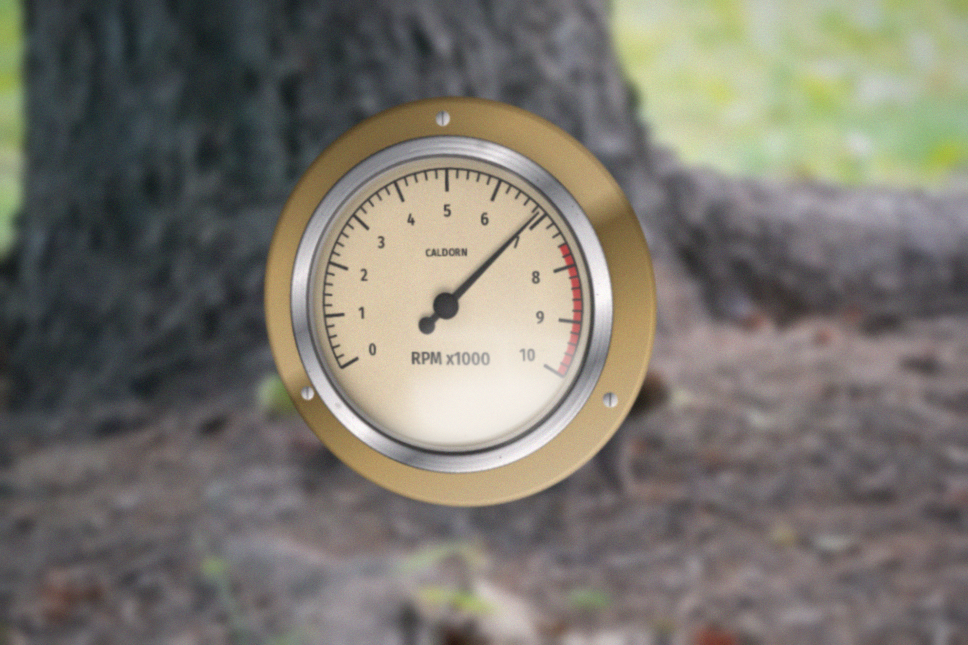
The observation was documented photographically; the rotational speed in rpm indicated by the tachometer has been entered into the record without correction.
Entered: 6900 rpm
